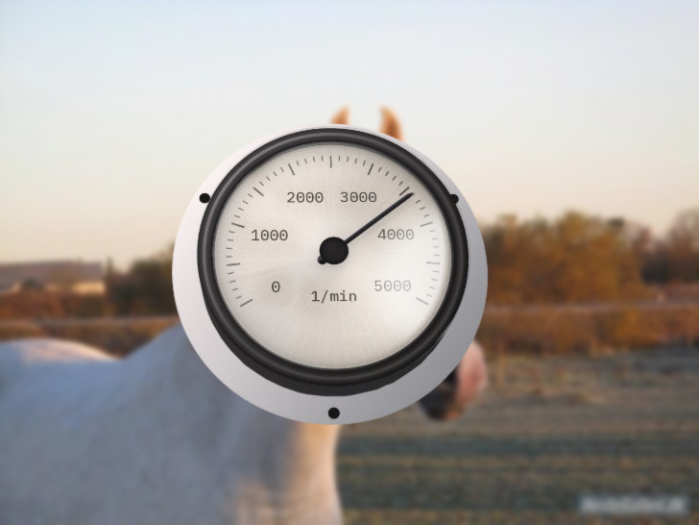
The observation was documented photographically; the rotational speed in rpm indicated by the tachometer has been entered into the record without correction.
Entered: 3600 rpm
